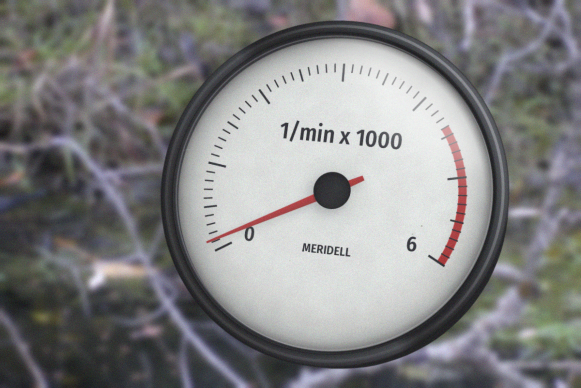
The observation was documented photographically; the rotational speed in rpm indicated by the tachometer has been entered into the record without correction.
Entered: 100 rpm
